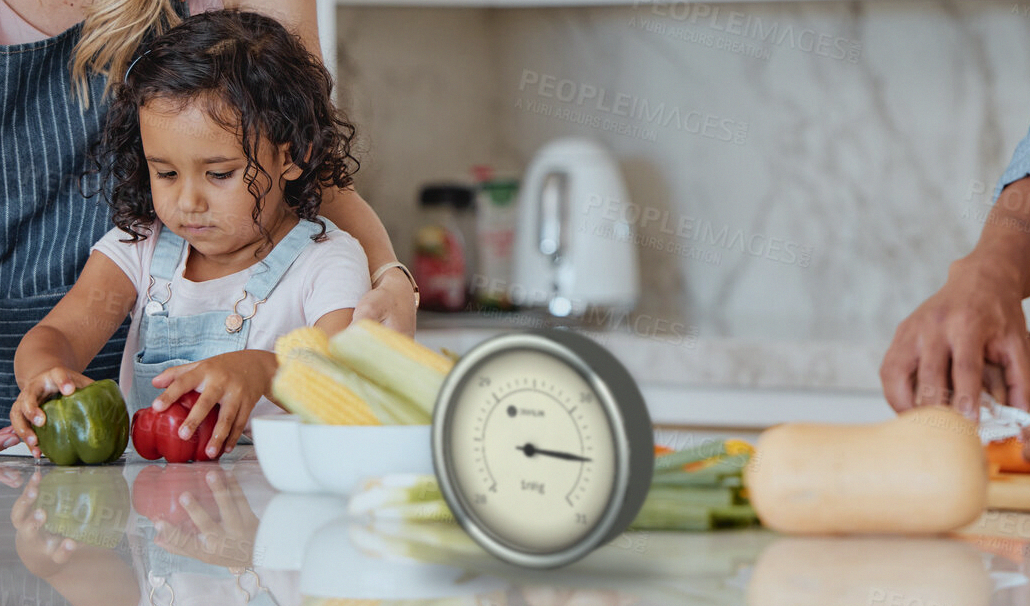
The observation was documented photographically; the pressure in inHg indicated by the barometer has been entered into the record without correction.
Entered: 30.5 inHg
